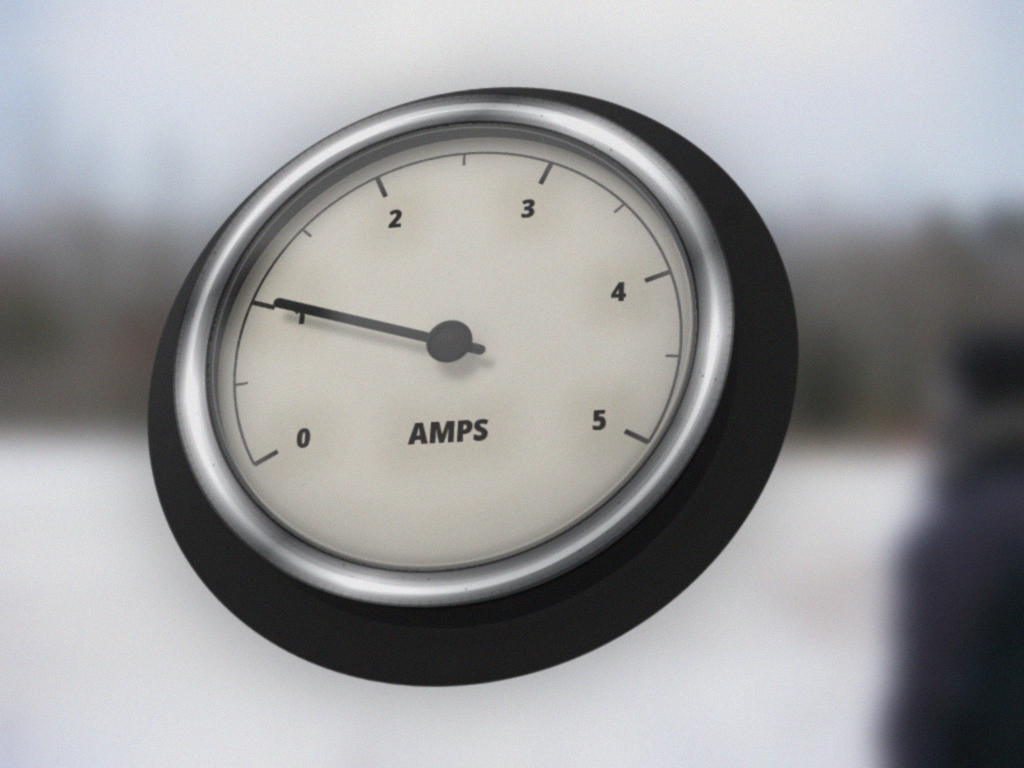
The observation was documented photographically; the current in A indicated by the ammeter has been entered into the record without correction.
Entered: 1 A
